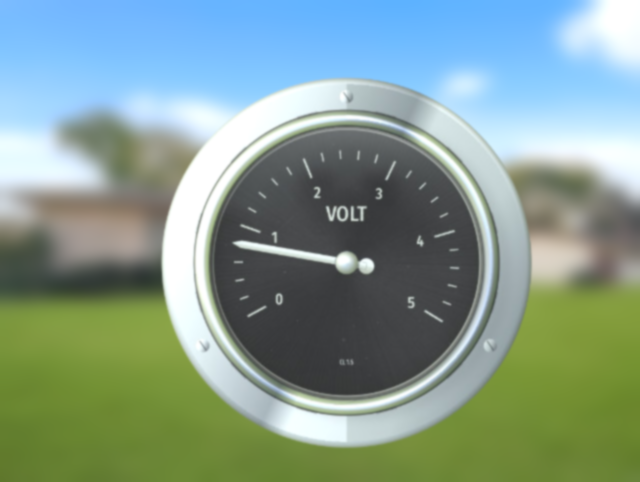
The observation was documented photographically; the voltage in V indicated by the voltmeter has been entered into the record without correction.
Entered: 0.8 V
